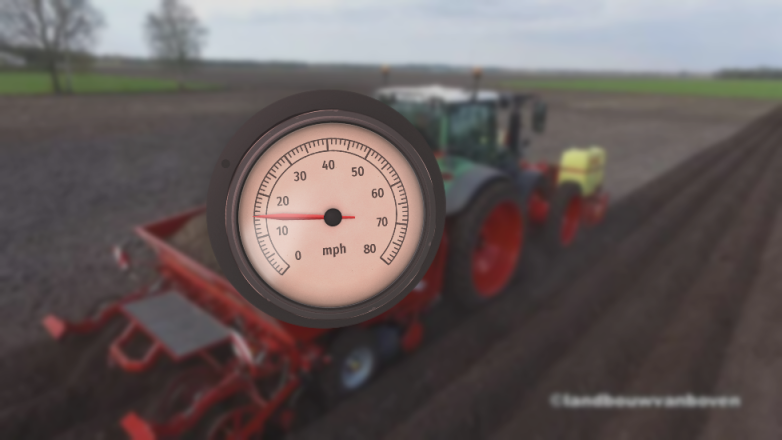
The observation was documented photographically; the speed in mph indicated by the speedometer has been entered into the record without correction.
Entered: 15 mph
